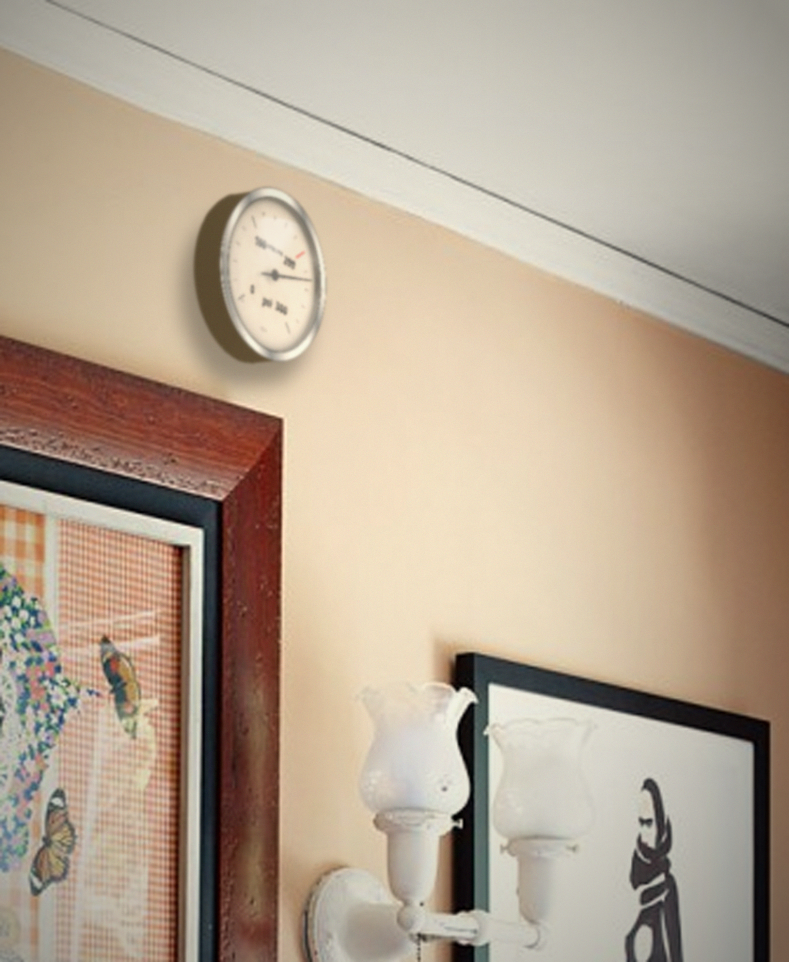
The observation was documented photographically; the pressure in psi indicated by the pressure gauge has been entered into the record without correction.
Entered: 230 psi
